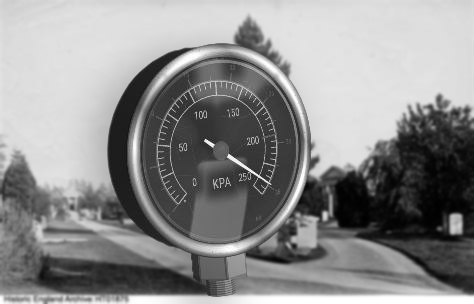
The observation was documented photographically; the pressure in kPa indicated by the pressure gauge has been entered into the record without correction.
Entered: 240 kPa
